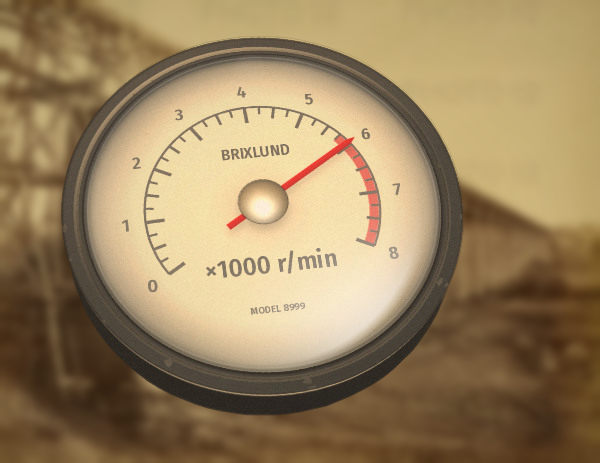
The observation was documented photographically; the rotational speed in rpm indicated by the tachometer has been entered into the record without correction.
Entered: 6000 rpm
